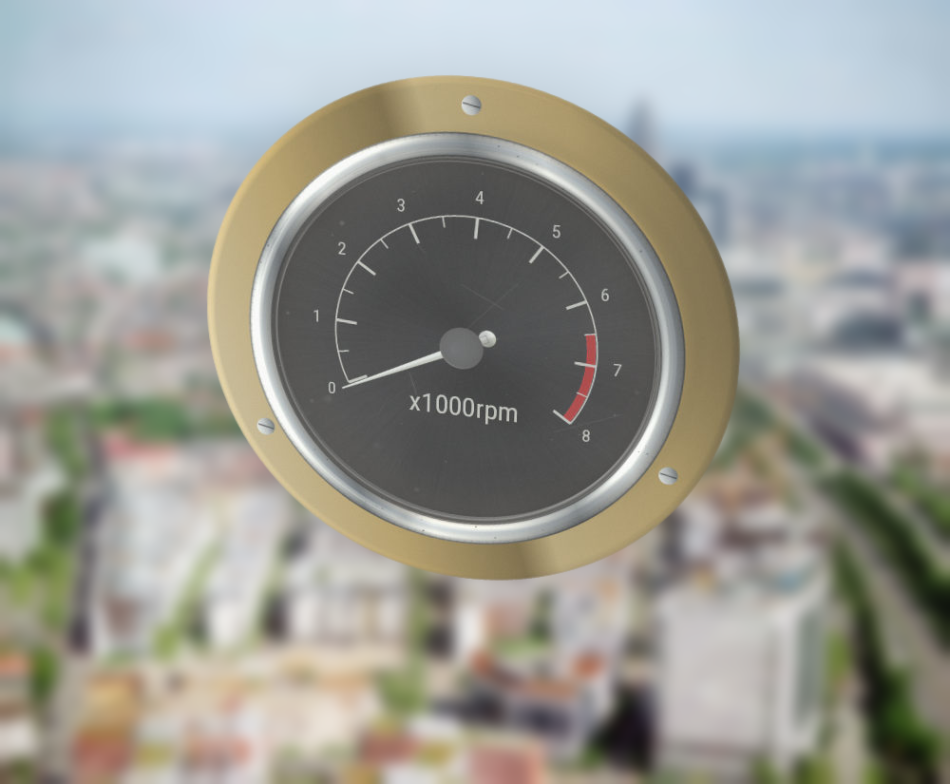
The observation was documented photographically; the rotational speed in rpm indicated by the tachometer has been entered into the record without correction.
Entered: 0 rpm
